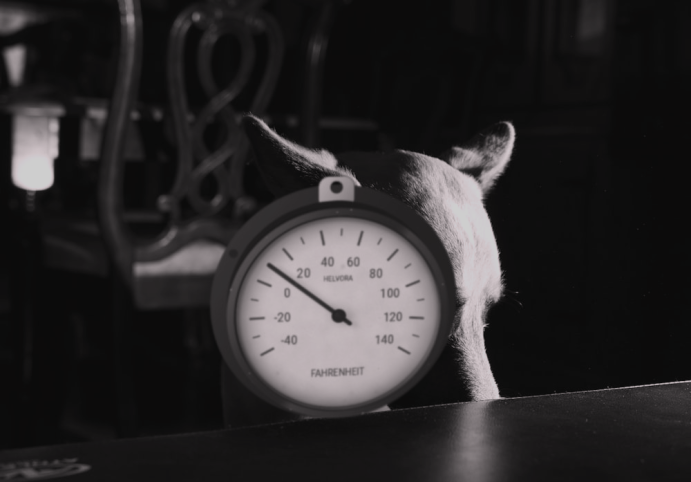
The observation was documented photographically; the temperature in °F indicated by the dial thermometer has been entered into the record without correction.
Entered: 10 °F
